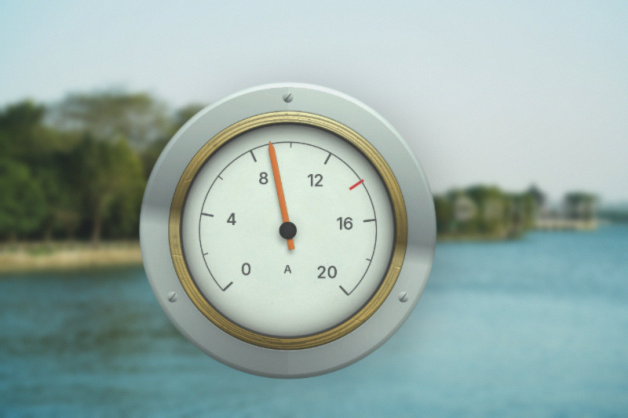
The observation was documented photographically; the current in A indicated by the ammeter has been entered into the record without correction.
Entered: 9 A
